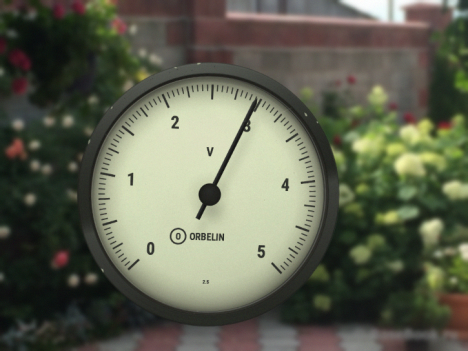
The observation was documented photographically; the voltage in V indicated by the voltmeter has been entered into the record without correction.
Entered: 2.95 V
